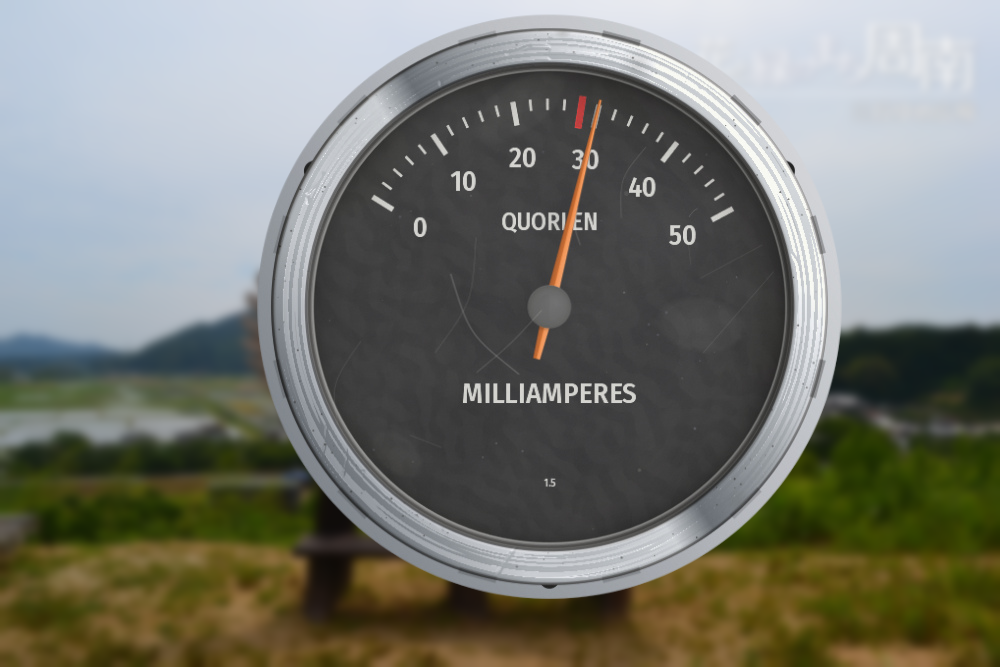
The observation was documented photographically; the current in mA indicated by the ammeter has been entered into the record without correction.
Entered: 30 mA
